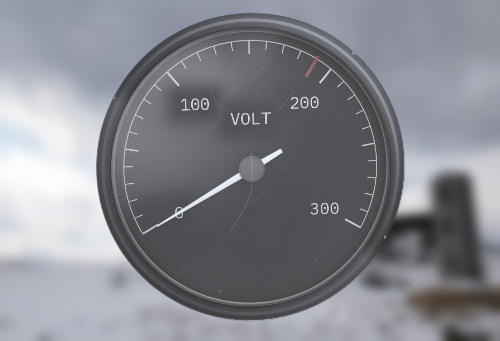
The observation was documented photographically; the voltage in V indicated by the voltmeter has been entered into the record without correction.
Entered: 0 V
